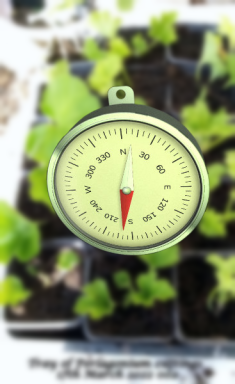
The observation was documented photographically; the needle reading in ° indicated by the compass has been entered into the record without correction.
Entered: 190 °
